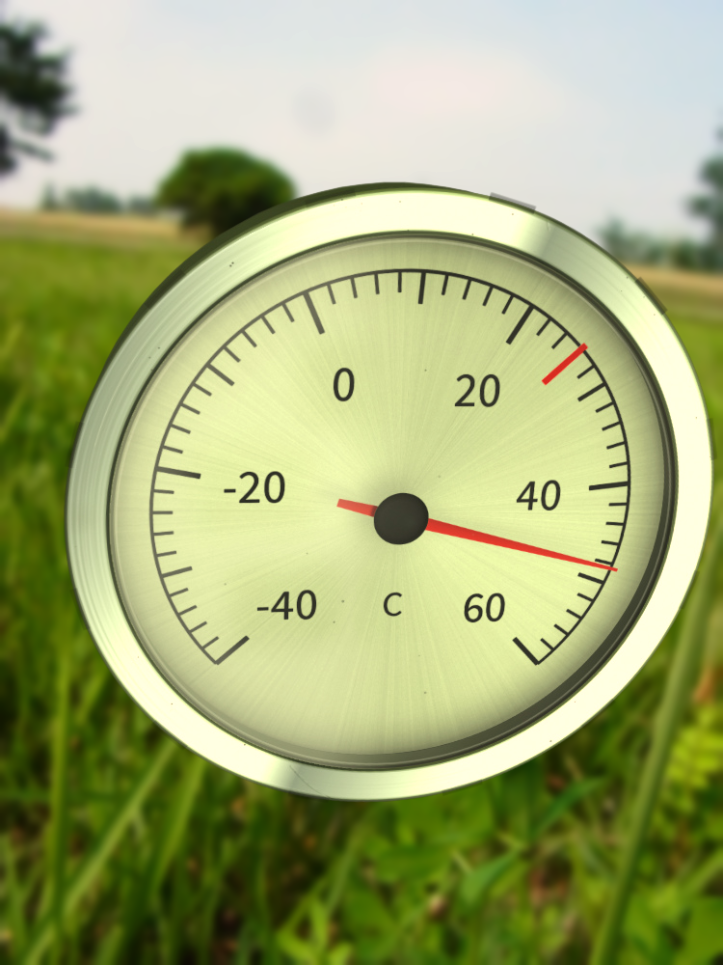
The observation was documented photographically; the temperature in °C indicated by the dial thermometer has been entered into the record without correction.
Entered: 48 °C
